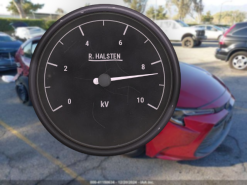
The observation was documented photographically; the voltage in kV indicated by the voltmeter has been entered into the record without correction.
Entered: 8.5 kV
